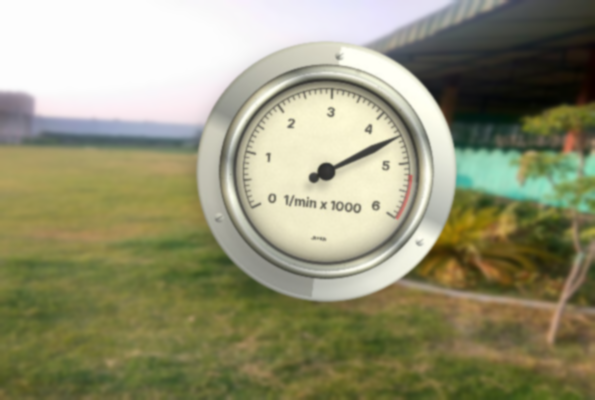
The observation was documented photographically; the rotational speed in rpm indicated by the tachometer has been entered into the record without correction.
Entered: 4500 rpm
